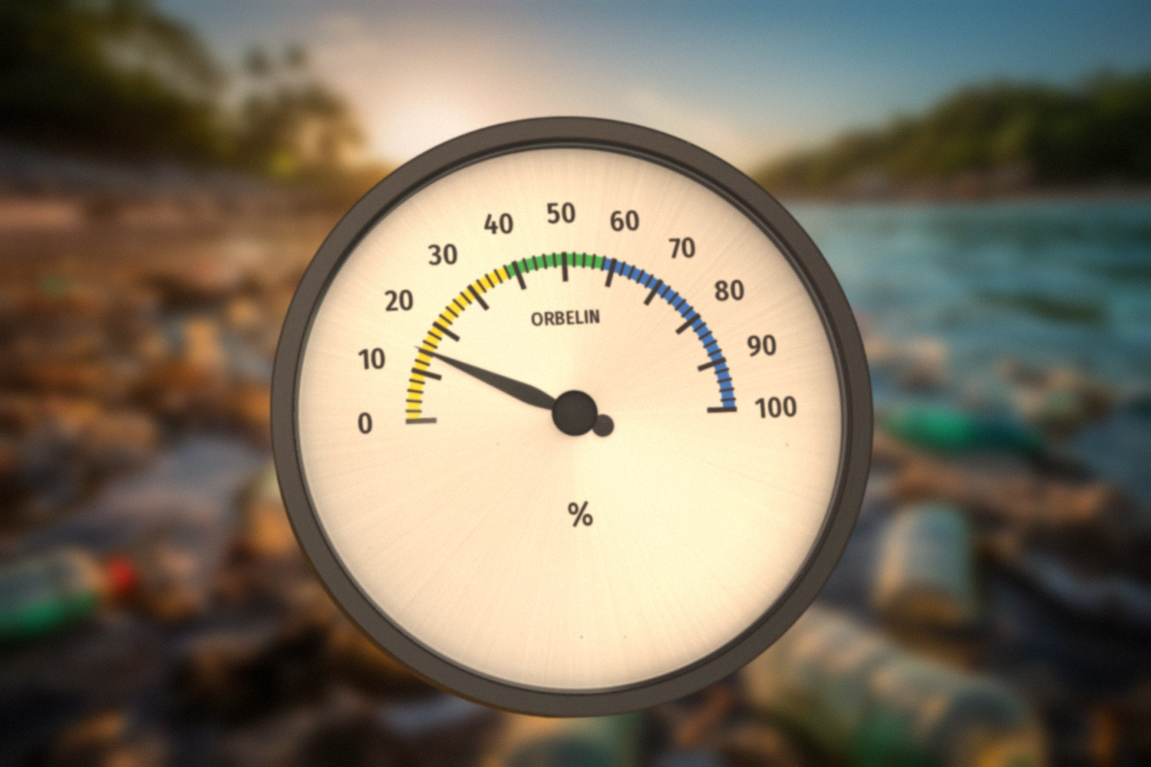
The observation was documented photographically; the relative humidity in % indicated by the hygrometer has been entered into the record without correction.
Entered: 14 %
